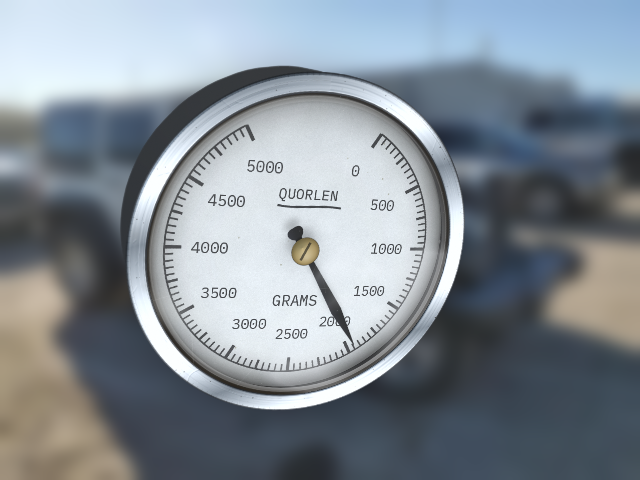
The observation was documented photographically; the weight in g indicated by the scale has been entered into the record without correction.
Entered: 1950 g
